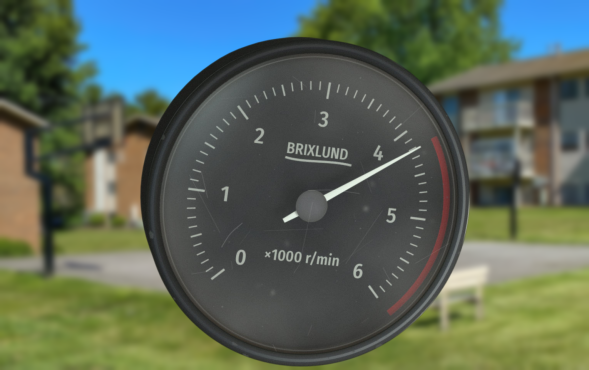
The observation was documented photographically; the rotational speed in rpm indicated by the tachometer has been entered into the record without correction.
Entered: 4200 rpm
